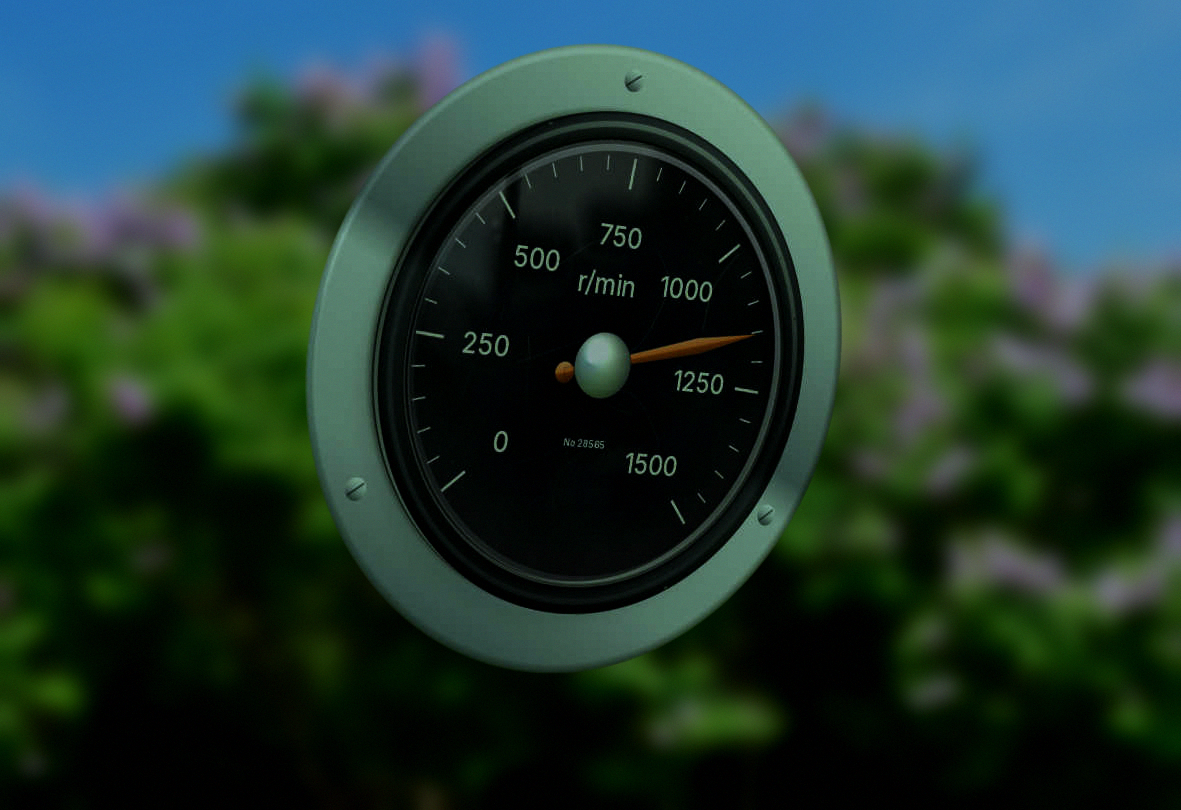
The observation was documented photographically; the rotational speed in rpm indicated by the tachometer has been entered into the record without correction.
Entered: 1150 rpm
